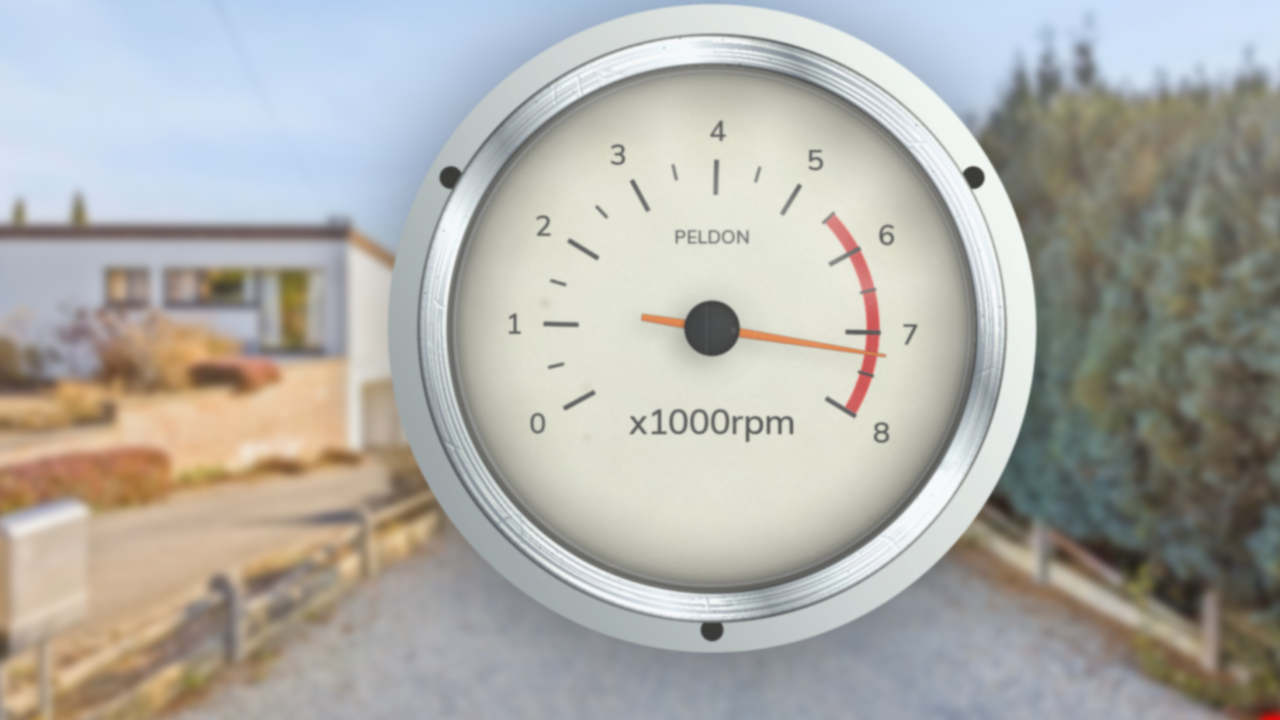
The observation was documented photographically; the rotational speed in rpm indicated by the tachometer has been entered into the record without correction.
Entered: 7250 rpm
